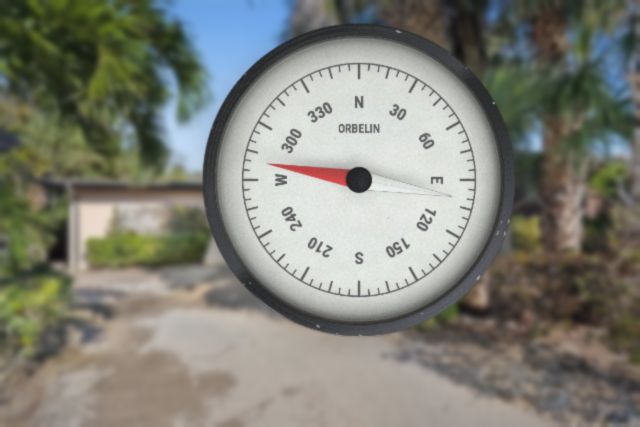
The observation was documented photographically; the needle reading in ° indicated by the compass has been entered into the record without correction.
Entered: 280 °
